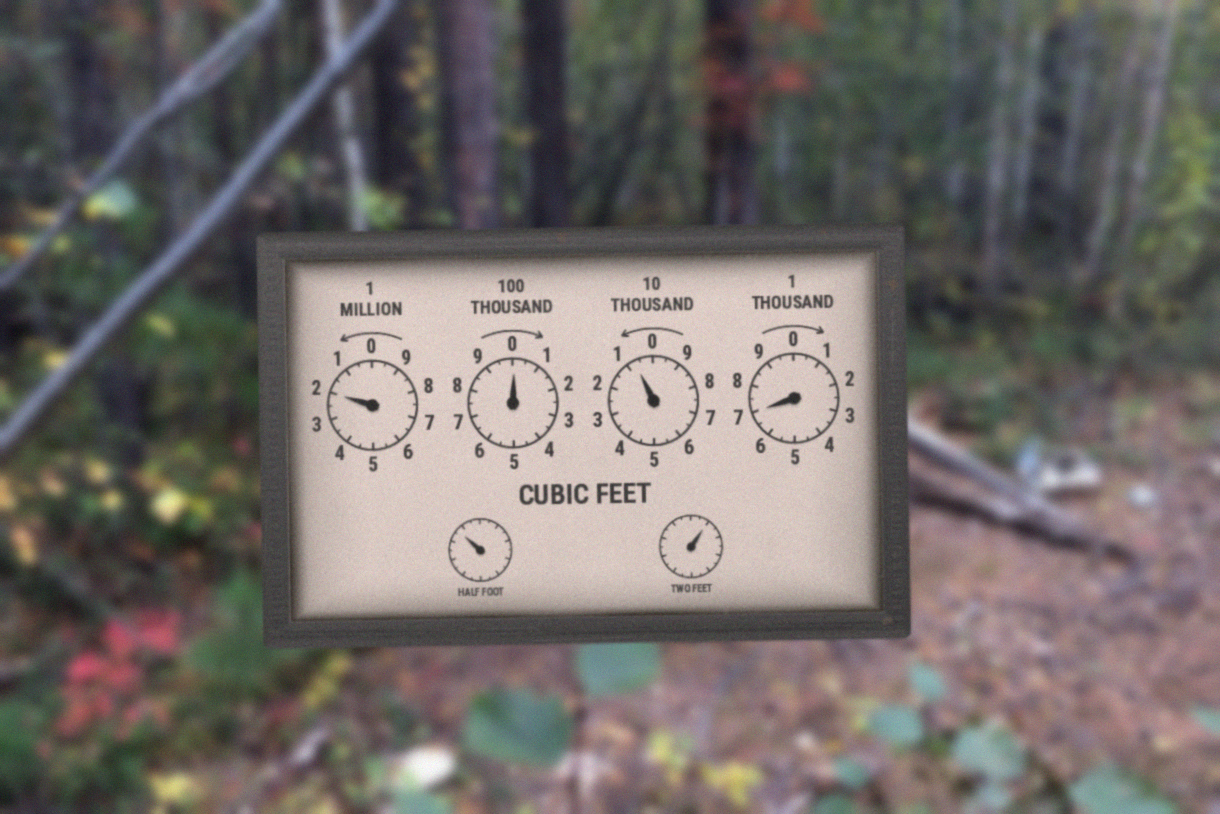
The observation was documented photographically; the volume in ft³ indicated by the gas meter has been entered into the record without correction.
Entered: 200700 ft³
